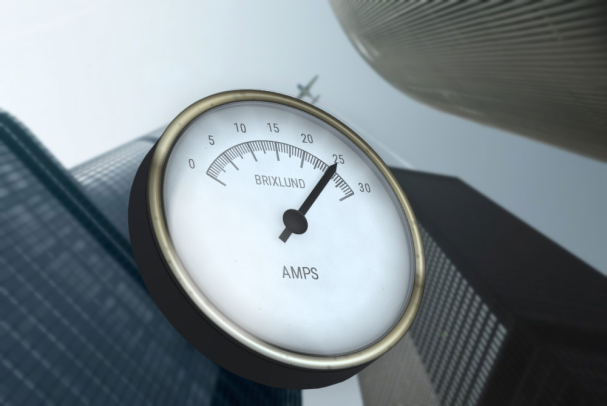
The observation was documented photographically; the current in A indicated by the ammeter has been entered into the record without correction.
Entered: 25 A
